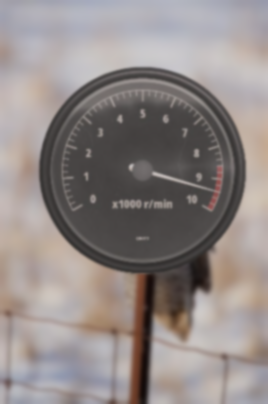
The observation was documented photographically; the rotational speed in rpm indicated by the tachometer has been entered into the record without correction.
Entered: 9400 rpm
